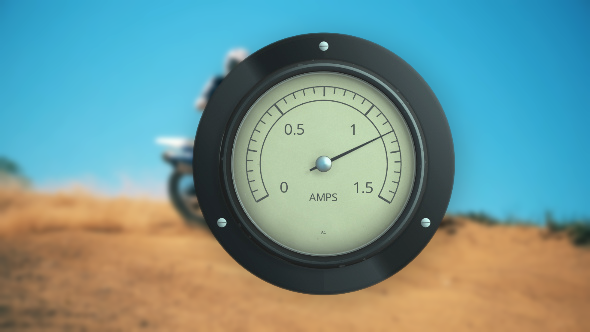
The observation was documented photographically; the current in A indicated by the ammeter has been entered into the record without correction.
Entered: 1.15 A
